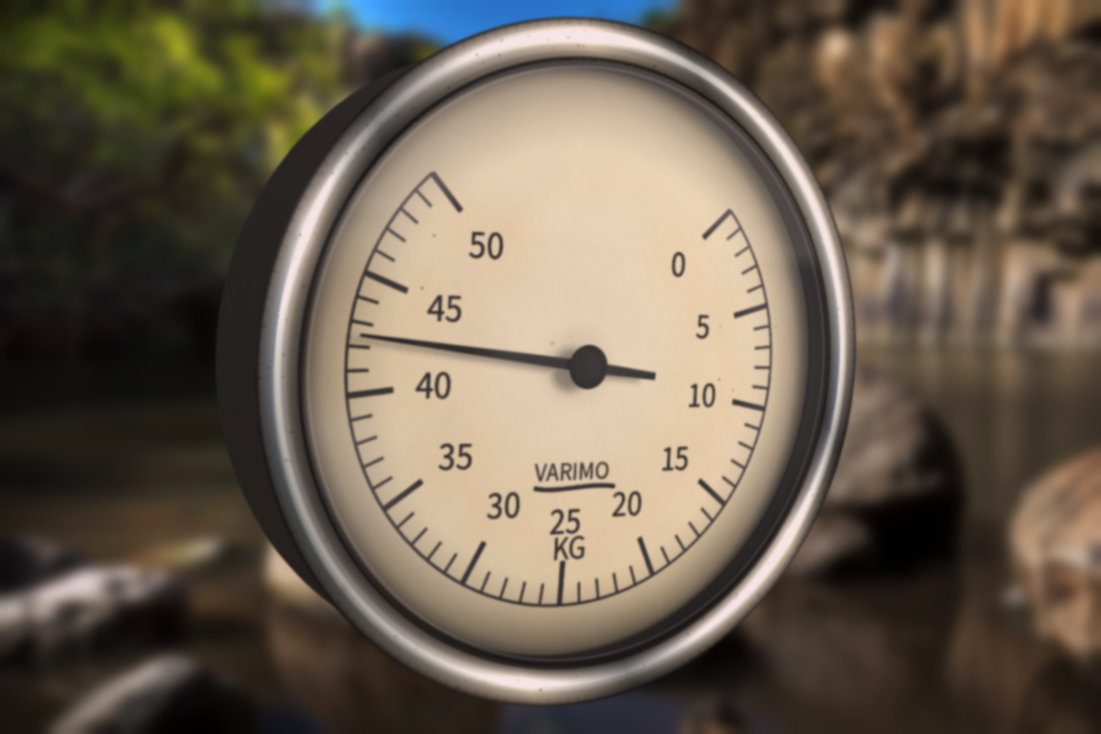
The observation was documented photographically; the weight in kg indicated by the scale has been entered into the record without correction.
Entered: 42.5 kg
